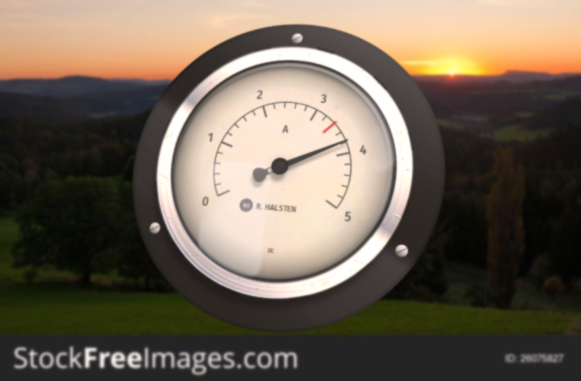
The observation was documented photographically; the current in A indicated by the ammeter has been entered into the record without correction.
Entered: 3.8 A
